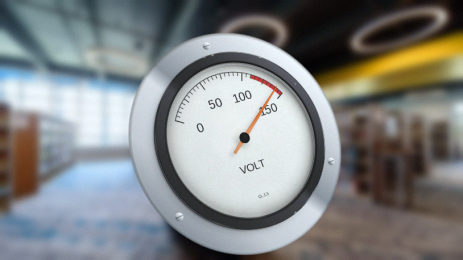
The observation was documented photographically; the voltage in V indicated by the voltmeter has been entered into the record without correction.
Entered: 140 V
